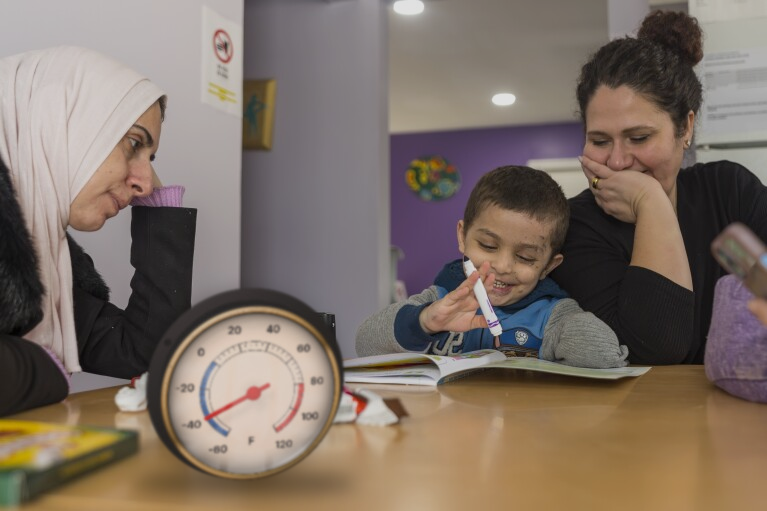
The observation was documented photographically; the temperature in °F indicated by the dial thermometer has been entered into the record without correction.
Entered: -40 °F
